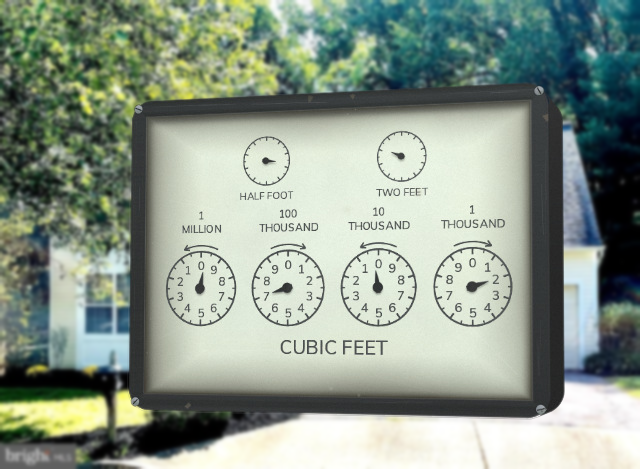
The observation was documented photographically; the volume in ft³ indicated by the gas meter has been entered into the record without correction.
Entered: 970200 ft³
